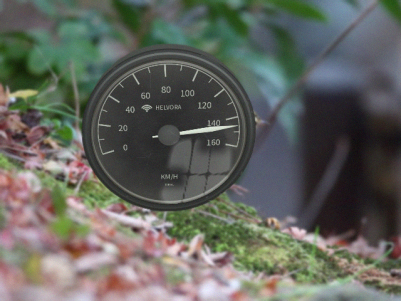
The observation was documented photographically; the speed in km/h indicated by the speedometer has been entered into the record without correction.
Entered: 145 km/h
